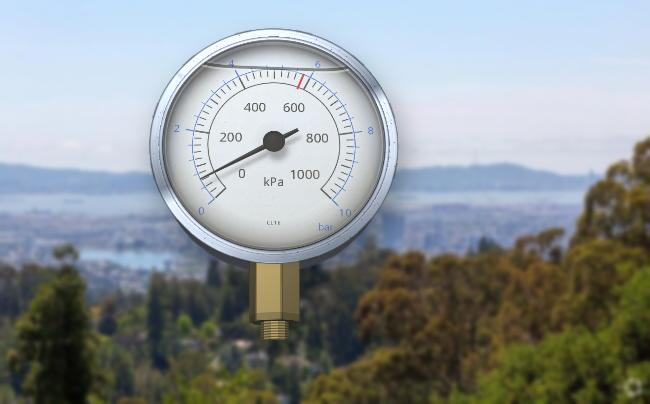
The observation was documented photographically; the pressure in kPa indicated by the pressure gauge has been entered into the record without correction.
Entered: 60 kPa
